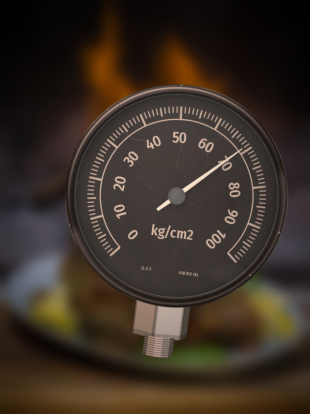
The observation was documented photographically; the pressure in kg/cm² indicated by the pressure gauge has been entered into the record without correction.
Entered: 69 kg/cm²
